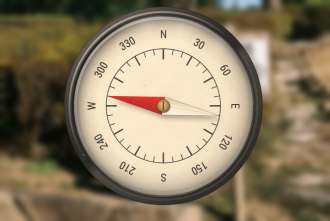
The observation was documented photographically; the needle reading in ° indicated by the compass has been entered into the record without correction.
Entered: 280 °
